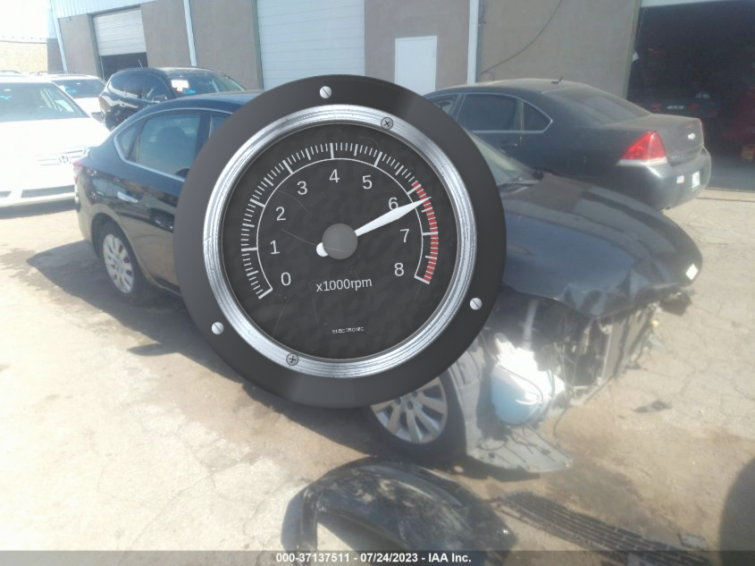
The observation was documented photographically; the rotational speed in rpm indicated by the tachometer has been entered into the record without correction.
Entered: 6300 rpm
